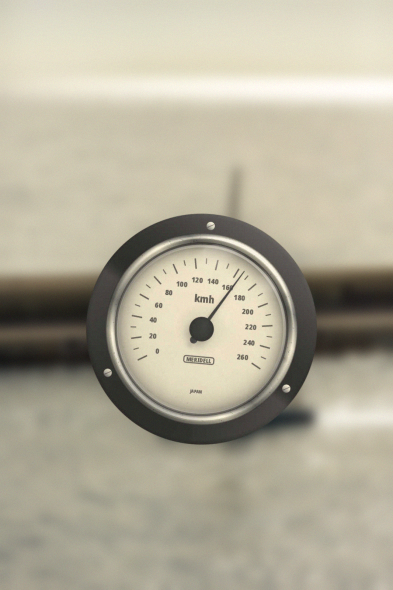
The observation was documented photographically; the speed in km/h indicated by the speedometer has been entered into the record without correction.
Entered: 165 km/h
